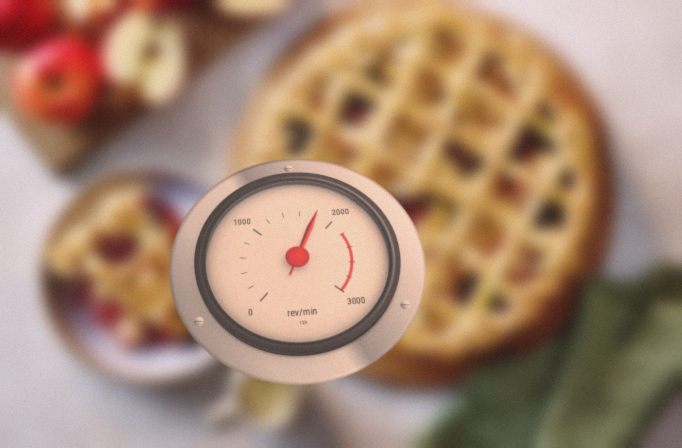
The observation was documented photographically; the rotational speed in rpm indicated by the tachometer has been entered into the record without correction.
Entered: 1800 rpm
